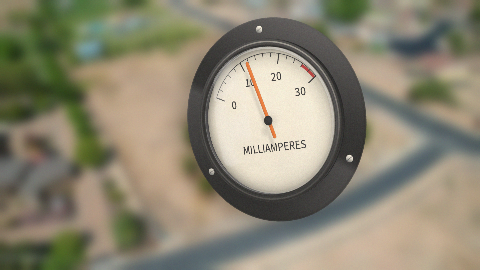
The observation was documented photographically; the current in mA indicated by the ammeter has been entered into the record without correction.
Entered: 12 mA
